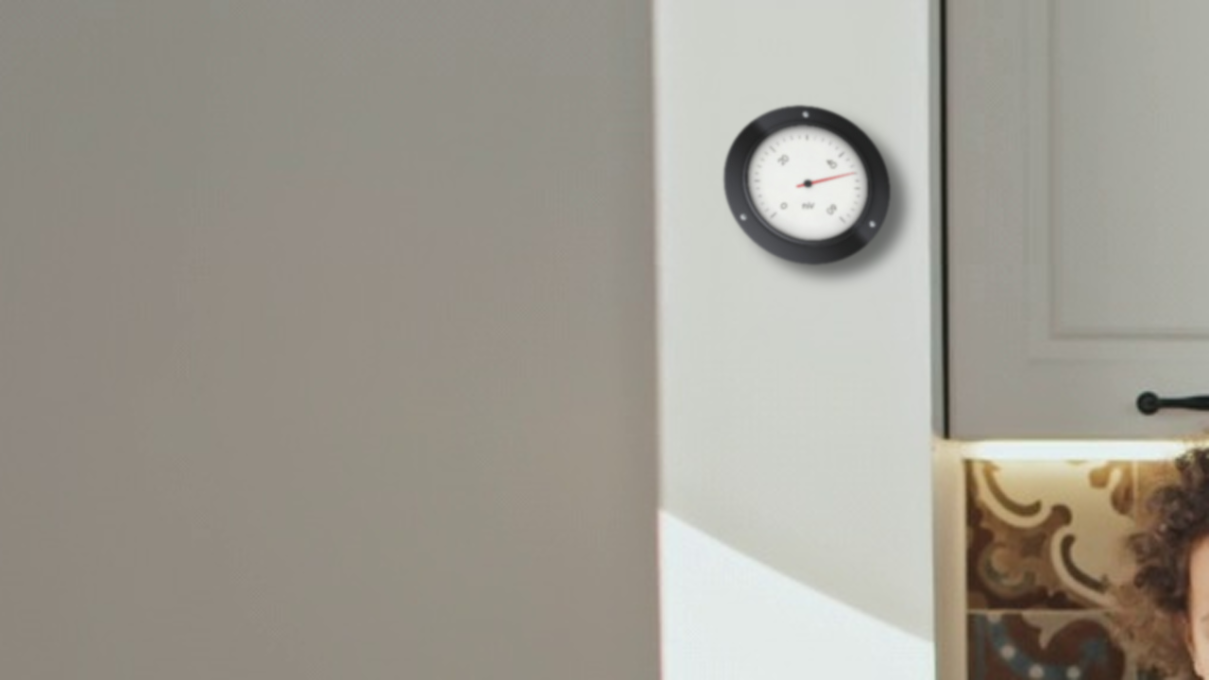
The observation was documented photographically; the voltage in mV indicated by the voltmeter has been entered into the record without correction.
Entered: 46 mV
